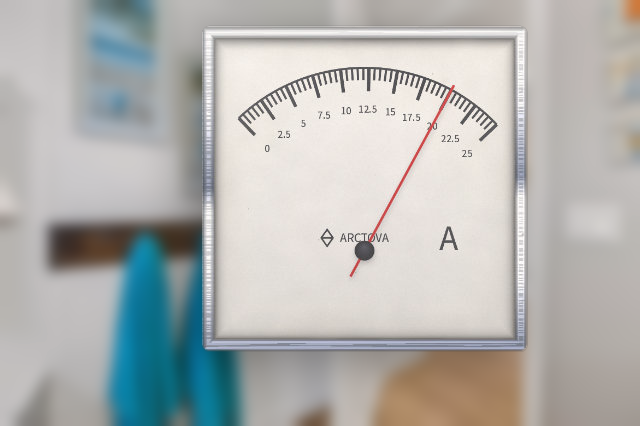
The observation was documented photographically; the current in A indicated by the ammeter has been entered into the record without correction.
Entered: 20 A
